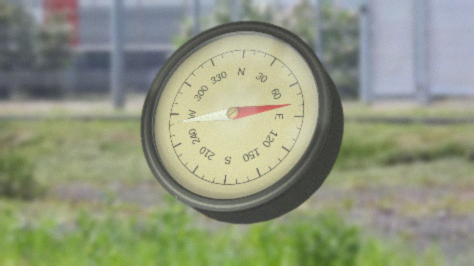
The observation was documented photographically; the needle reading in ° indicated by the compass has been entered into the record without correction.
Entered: 80 °
